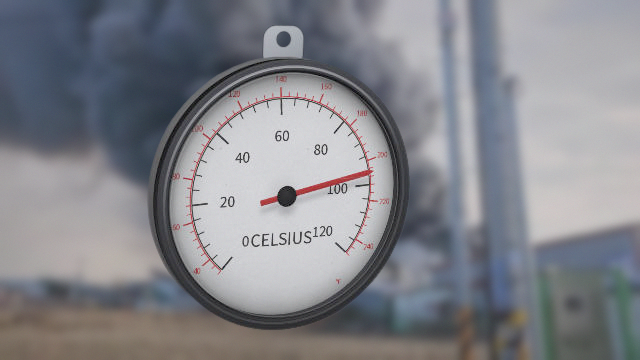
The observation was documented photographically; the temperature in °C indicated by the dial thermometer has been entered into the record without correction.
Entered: 96 °C
